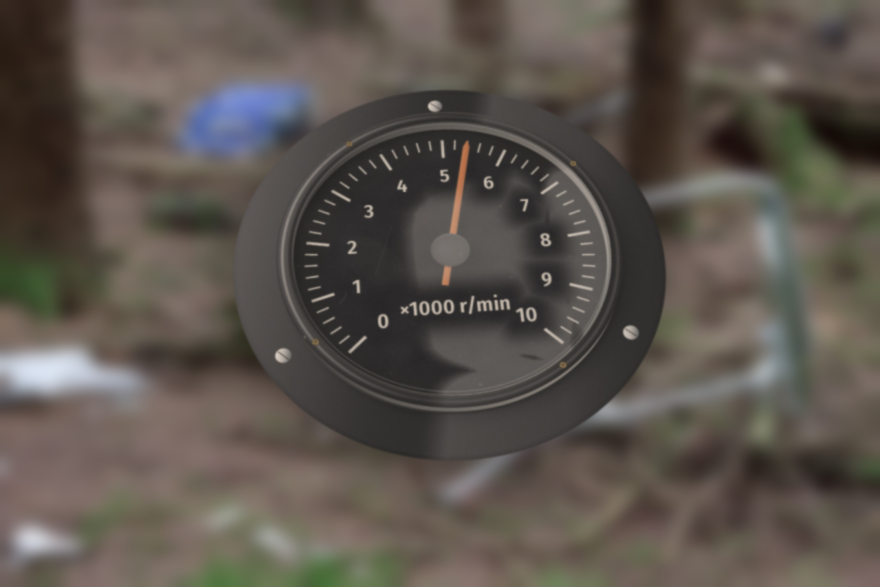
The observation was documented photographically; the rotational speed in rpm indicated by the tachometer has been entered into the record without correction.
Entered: 5400 rpm
